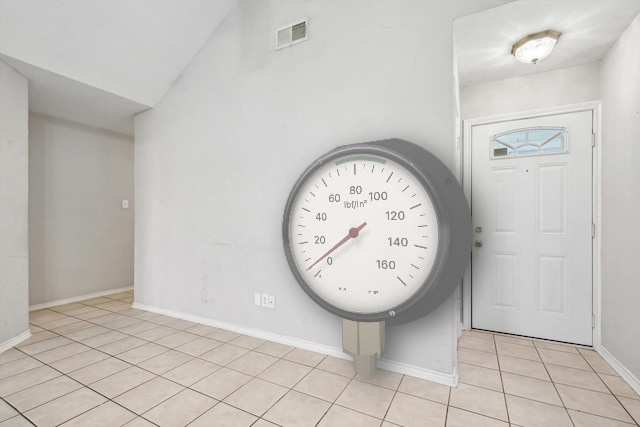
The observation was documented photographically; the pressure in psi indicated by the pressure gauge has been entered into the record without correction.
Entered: 5 psi
